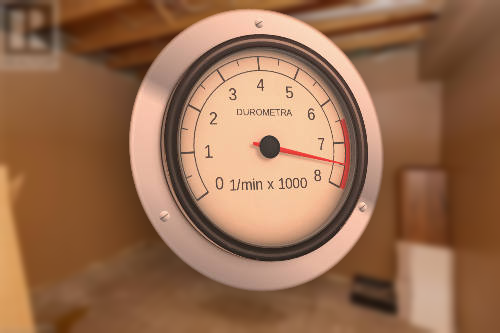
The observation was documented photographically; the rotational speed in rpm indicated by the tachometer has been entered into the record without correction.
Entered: 7500 rpm
